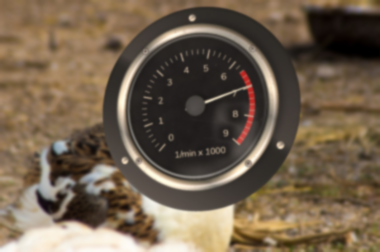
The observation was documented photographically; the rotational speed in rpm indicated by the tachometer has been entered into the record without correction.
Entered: 7000 rpm
